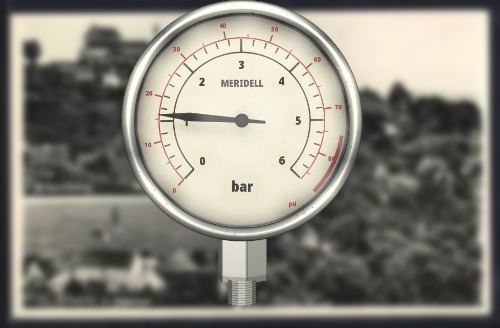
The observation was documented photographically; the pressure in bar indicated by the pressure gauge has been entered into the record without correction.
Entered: 1.1 bar
